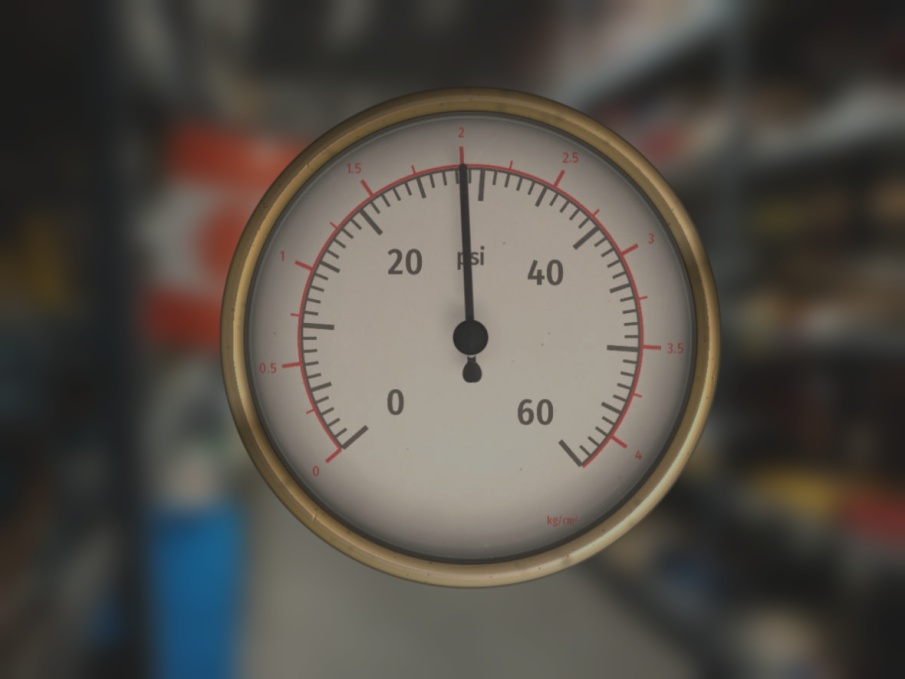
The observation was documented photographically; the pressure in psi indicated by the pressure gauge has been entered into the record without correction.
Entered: 28.5 psi
